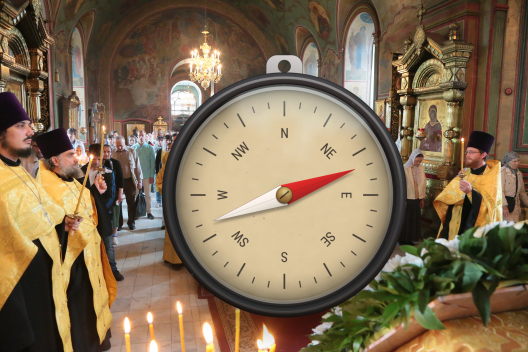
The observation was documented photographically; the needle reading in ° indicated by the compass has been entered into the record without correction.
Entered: 70 °
